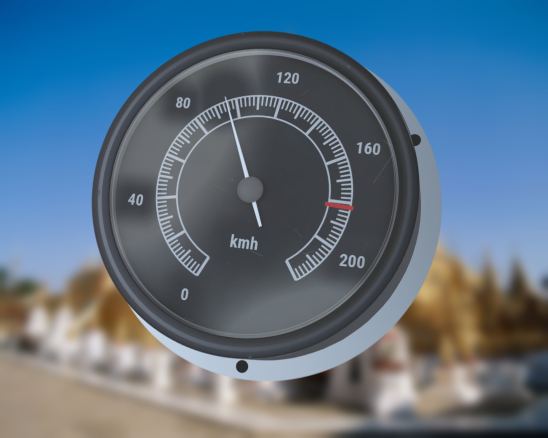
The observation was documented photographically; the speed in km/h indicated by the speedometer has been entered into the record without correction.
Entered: 96 km/h
